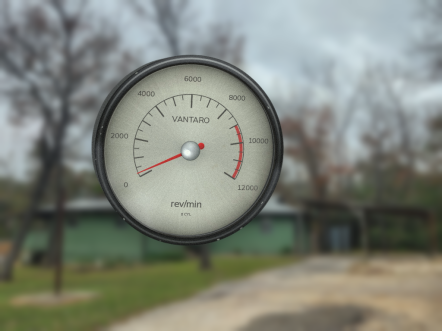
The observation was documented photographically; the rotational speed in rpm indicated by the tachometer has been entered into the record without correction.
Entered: 250 rpm
